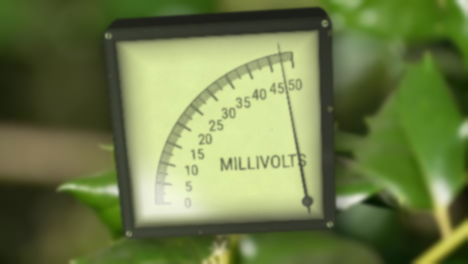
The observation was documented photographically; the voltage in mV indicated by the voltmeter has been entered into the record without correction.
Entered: 47.5 mV
